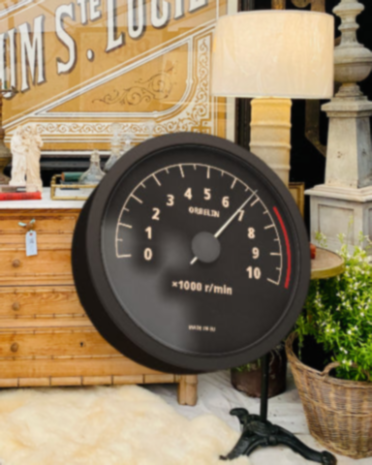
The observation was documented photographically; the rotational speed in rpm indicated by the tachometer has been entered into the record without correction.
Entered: 6750 rpm
